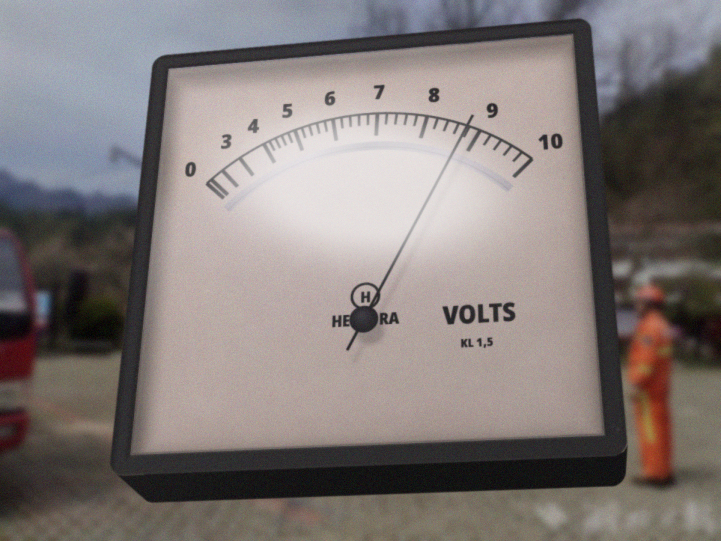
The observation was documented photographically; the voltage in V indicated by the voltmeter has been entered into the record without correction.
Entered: 8.8 V
